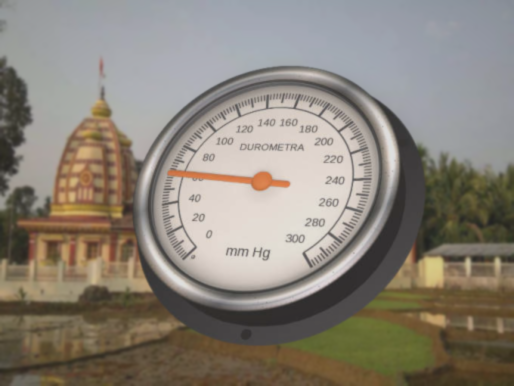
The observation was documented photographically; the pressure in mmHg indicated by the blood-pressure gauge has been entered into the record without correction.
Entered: 60 mmHg
